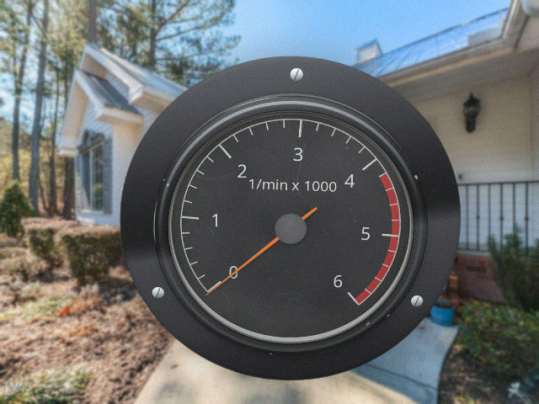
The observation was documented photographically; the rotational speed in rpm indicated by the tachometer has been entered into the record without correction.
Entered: 0 rpm
